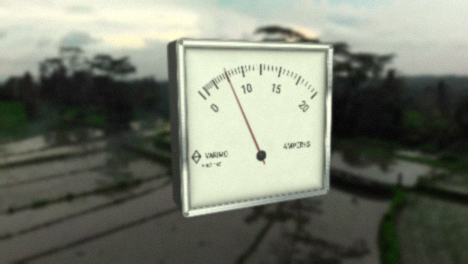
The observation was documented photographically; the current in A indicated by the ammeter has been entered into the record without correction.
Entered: 7.5 A
